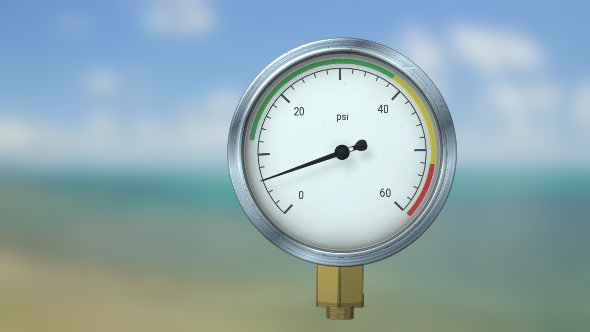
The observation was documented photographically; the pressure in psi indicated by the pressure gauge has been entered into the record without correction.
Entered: 6 psi
